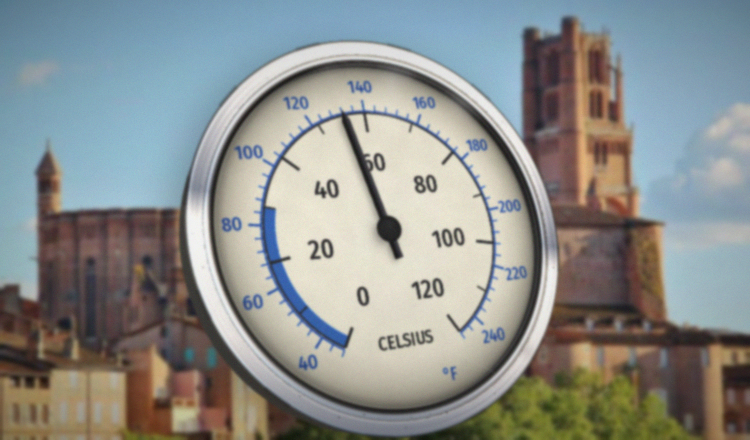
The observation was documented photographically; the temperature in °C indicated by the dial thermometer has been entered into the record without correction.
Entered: 55 °C
